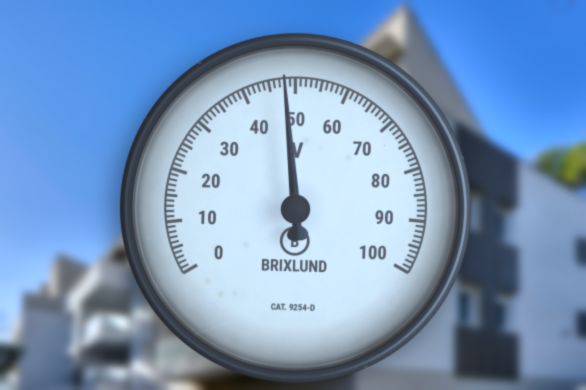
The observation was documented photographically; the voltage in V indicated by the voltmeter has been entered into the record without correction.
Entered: 48 V
